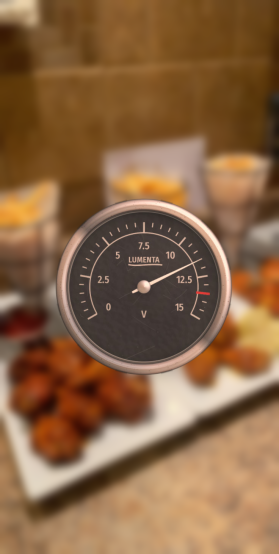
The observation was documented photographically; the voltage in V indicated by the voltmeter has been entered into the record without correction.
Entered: 11.5 V
